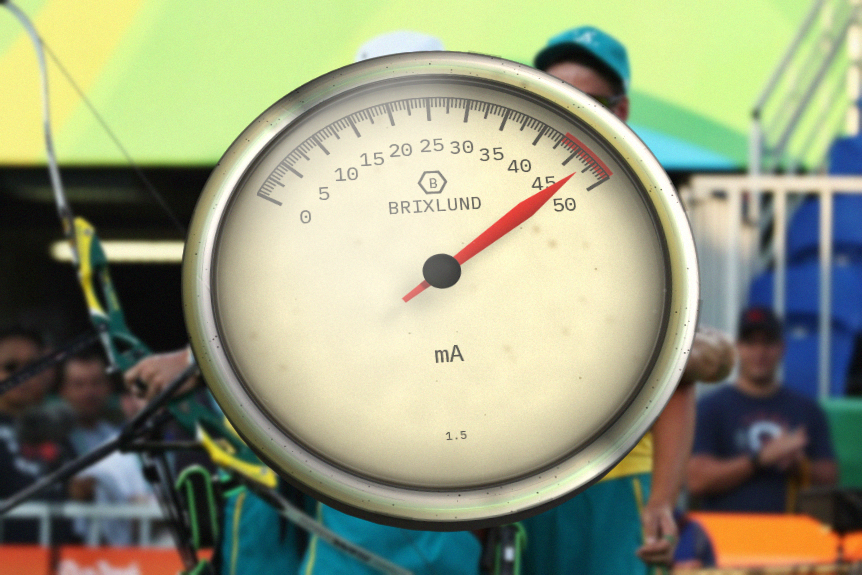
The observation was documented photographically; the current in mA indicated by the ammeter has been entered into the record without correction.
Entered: 47.5 mA
